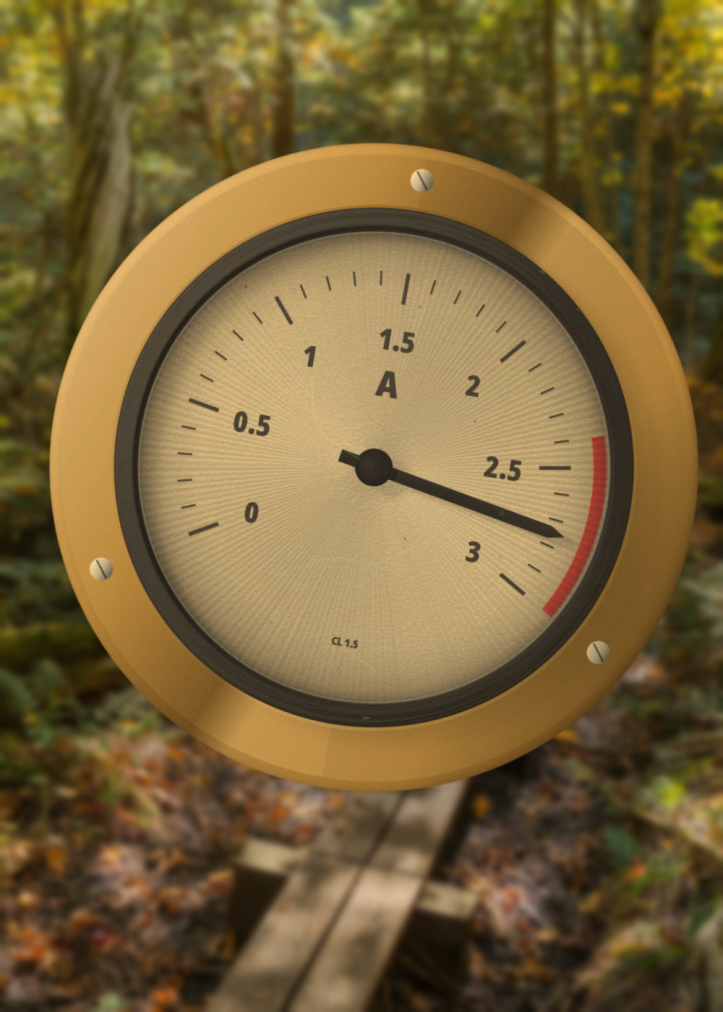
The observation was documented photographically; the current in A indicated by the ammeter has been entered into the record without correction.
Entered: 2.75 A
